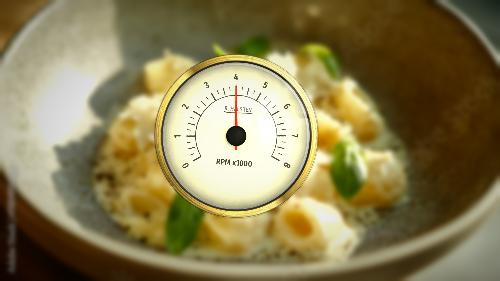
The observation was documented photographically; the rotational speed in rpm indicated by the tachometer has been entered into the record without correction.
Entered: 4000 rpm
